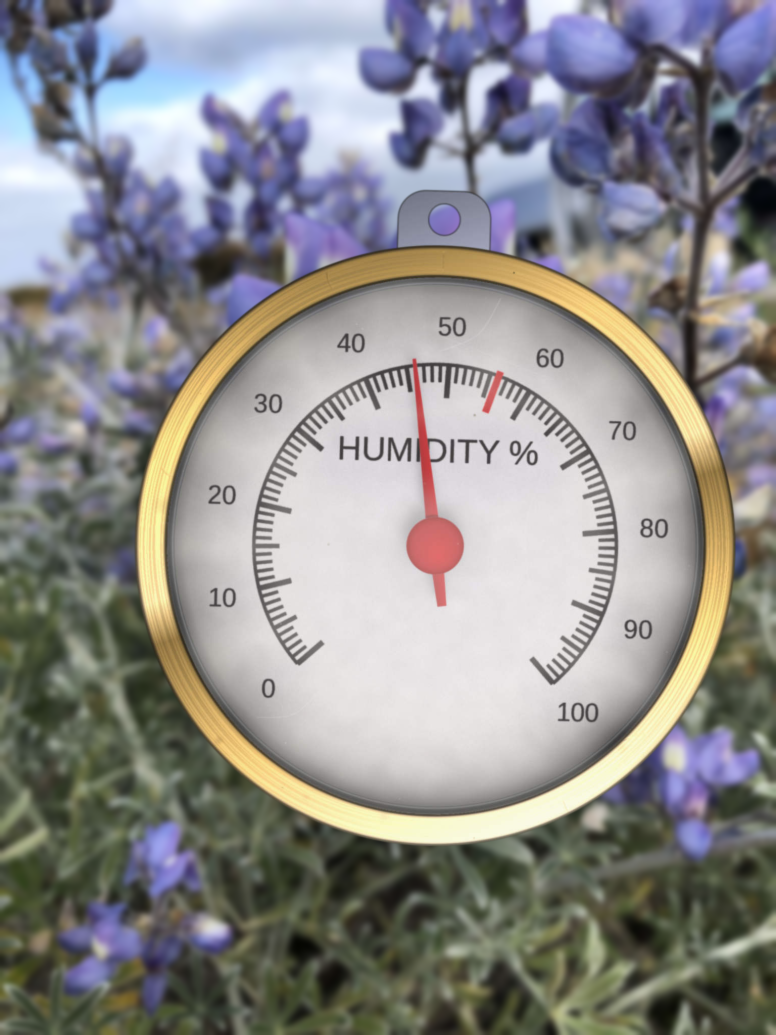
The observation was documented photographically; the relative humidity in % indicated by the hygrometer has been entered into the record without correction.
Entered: 46 %
